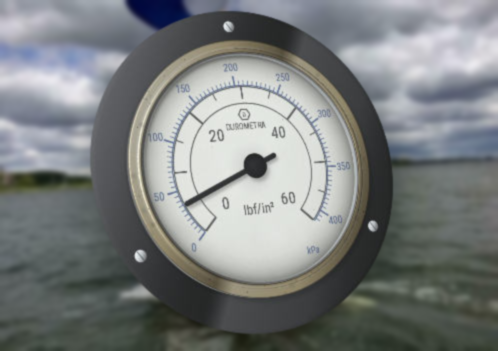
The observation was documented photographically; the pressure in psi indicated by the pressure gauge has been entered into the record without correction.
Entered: 5 psi
